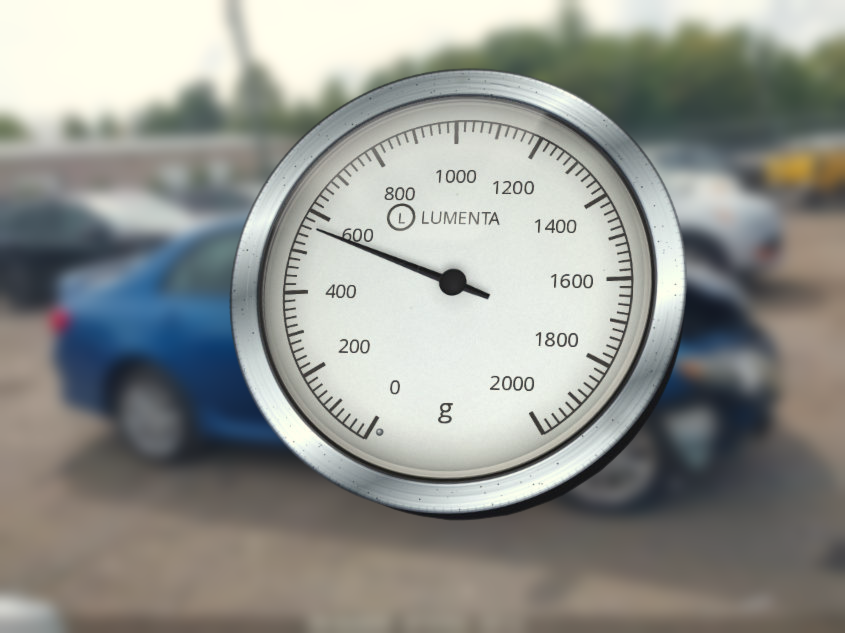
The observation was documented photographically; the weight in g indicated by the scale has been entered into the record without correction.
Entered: 560 g
